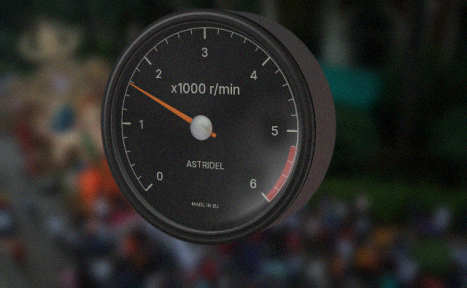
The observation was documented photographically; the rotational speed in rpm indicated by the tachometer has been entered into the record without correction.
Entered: 1600 rpm
